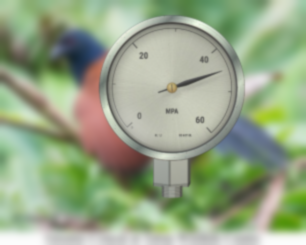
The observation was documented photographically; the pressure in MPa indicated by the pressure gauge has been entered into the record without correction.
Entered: 45 MPa
